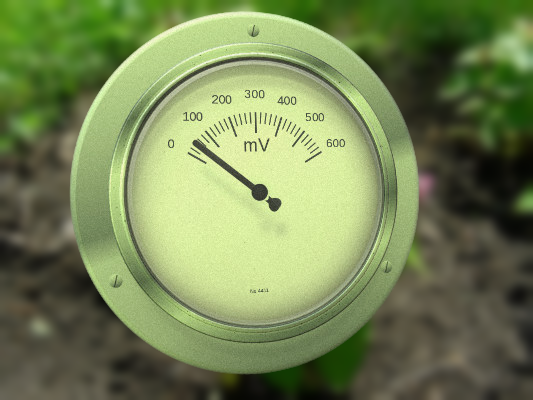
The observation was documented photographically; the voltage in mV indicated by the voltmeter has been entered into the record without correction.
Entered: 40 mV
